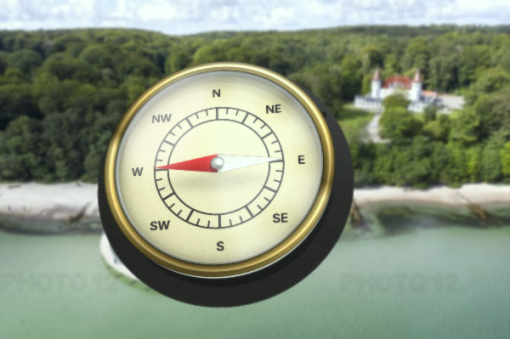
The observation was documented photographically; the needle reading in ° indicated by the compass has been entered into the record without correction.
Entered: 270 °
